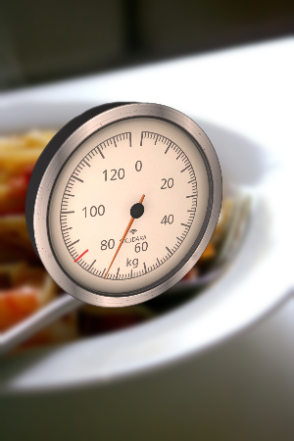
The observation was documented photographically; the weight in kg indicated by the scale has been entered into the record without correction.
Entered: 75 kg
